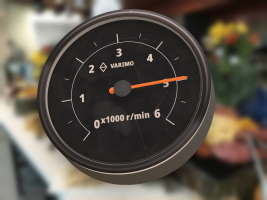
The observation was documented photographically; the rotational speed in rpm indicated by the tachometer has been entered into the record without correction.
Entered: 5000 rpm
